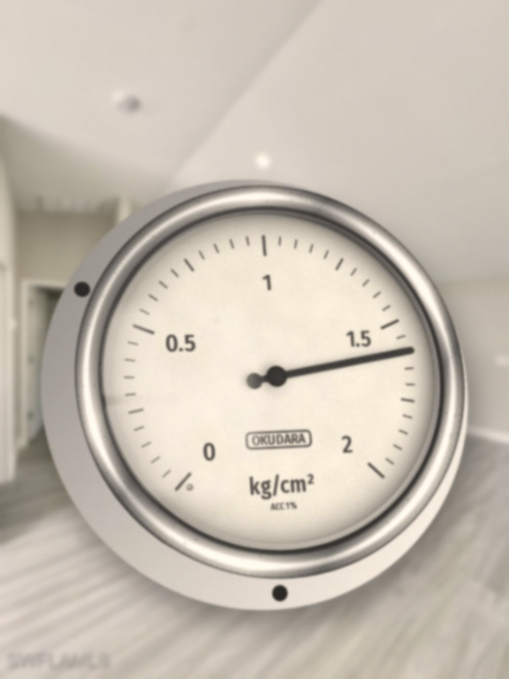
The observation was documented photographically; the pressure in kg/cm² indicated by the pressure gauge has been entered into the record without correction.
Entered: 1.6 kg/cm²
